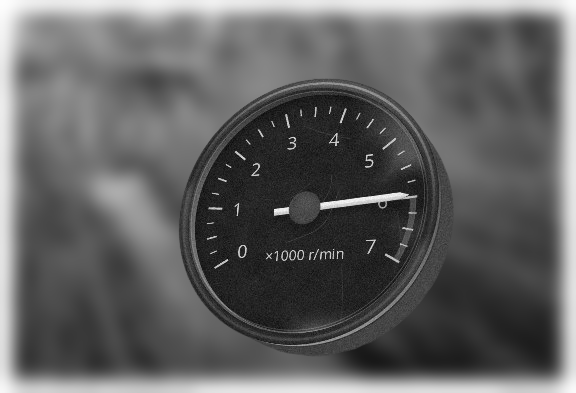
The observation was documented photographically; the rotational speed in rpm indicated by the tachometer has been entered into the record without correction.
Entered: 6000 rpm
